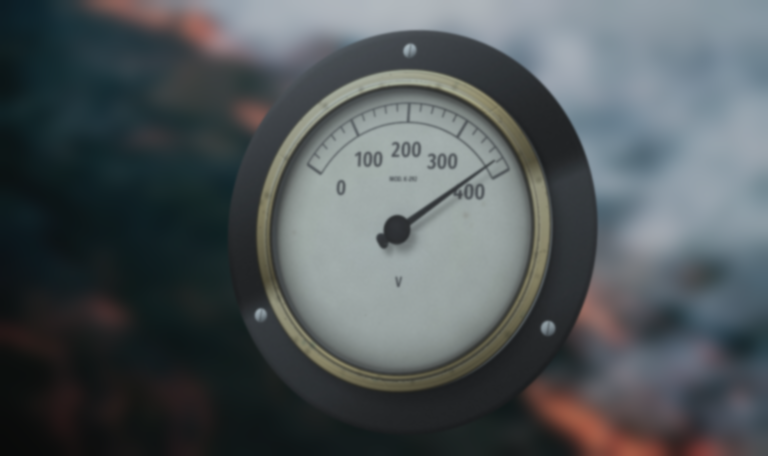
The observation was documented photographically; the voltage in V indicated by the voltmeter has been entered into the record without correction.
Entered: 380 V
